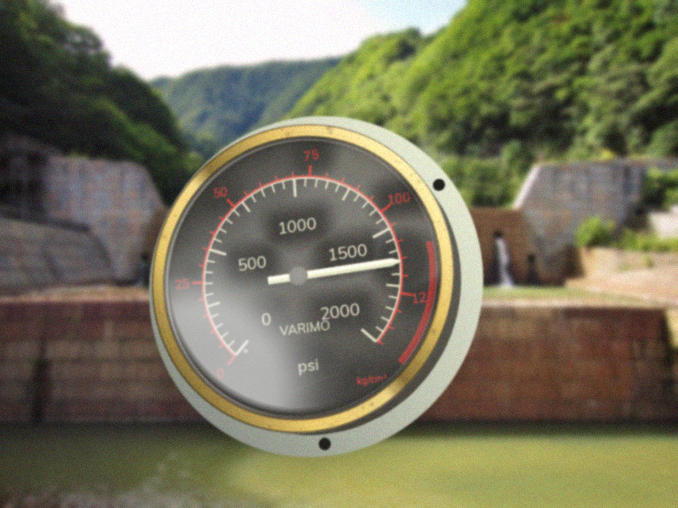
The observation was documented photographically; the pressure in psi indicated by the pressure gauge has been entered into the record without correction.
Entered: 1650 psi
